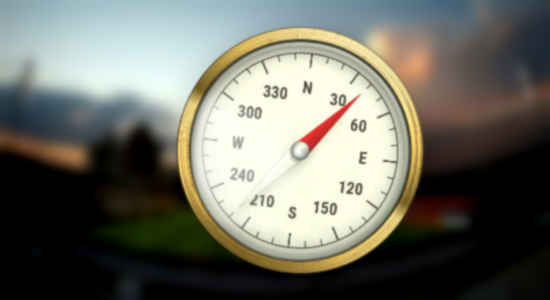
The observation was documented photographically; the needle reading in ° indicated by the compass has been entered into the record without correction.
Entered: 40 °
